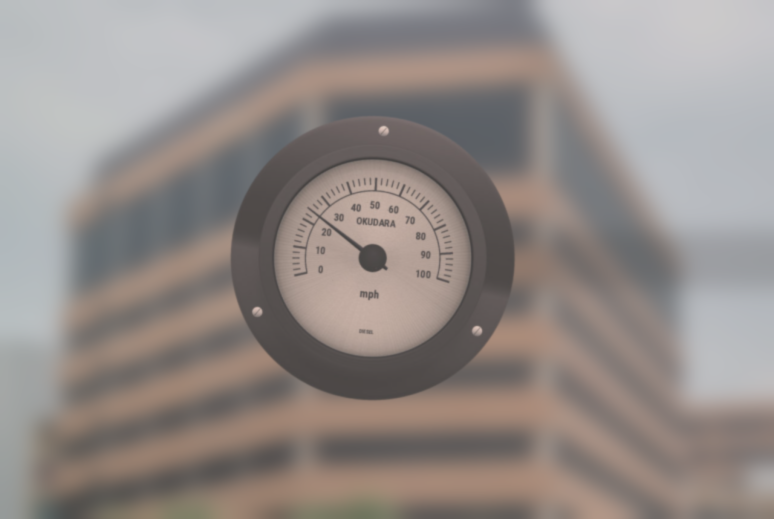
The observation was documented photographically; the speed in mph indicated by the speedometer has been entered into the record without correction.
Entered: 24 mph
